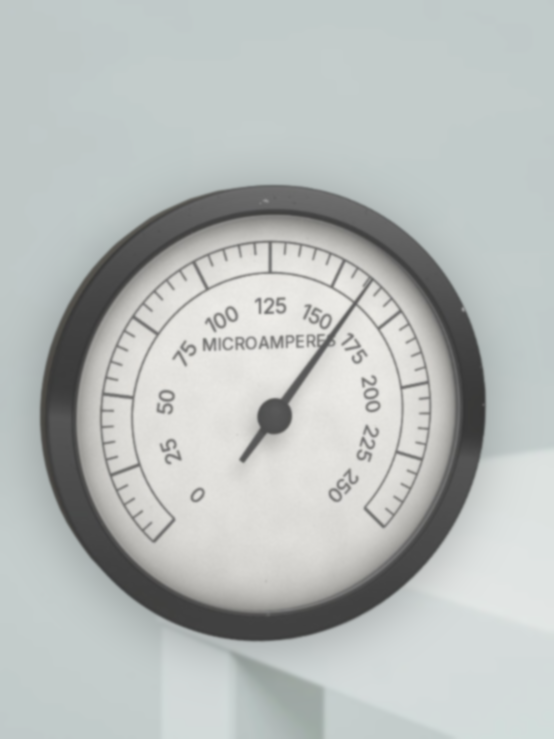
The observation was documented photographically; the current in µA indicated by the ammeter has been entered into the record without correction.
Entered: 160 µA
